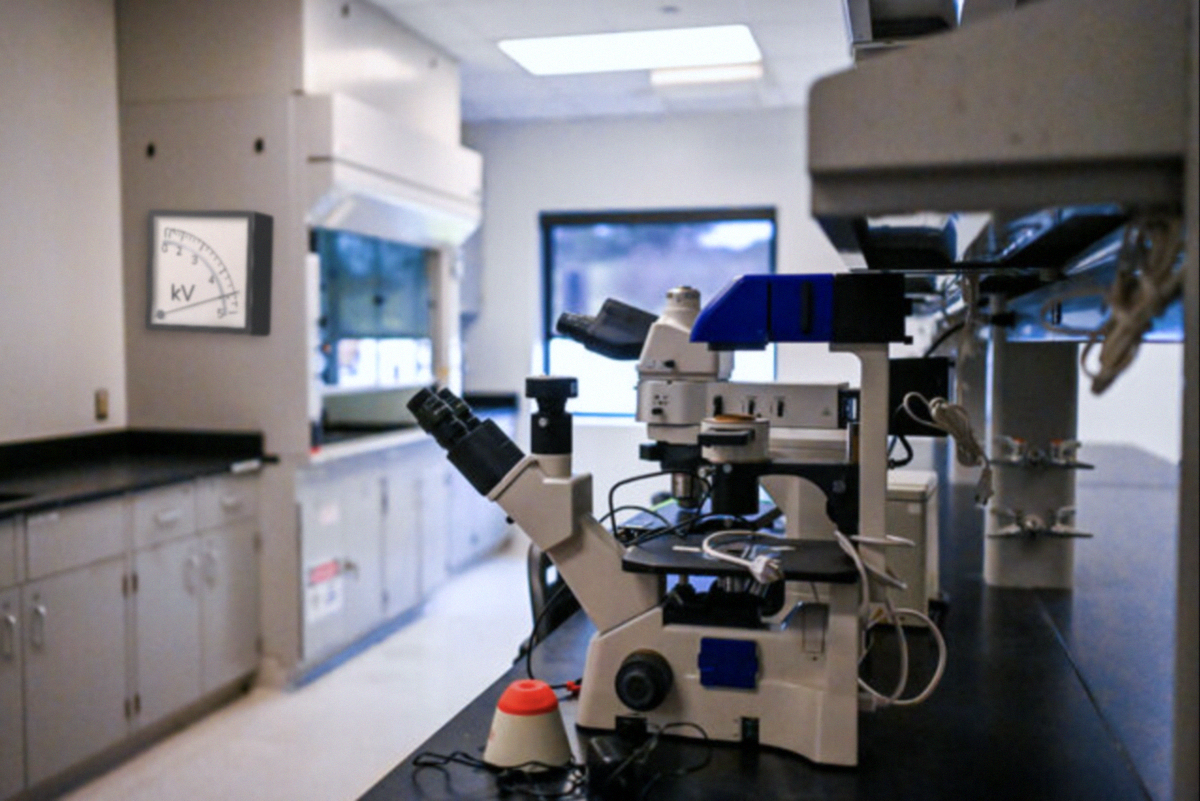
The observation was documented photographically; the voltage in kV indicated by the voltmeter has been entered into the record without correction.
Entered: 4.6 kV
